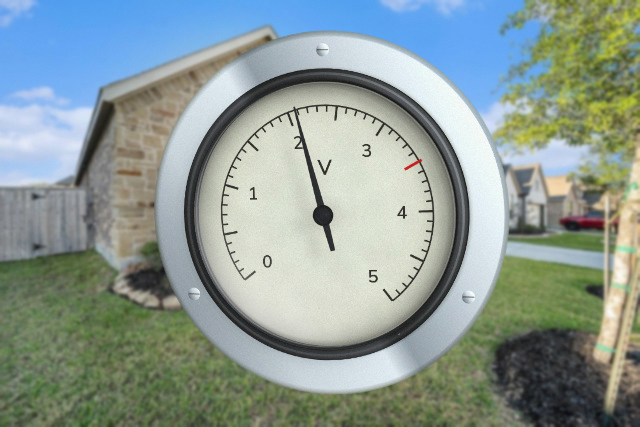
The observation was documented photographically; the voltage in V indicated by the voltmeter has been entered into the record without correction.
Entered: 2.1 V
